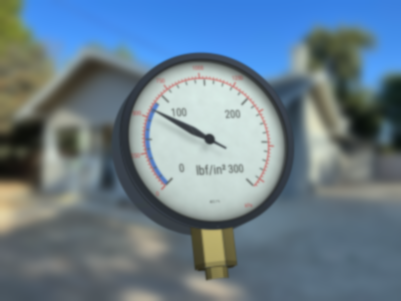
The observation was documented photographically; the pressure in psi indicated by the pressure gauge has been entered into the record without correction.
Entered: 80 psi
